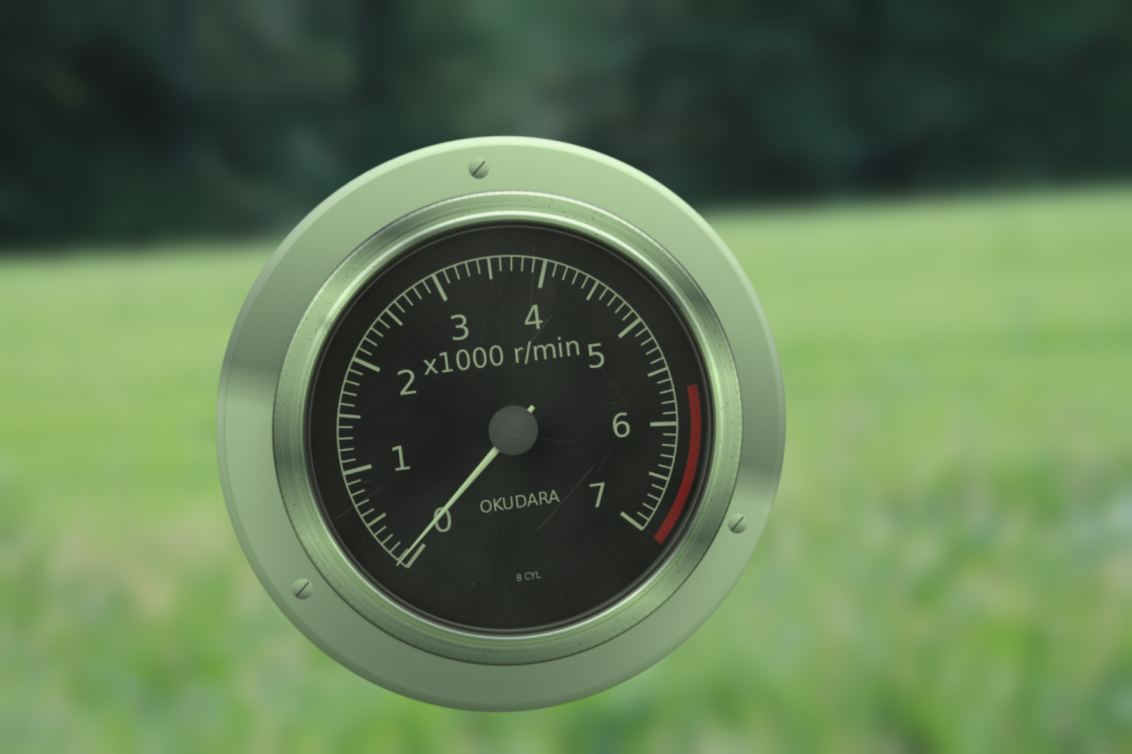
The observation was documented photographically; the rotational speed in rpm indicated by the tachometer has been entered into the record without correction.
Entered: 100 rpm
